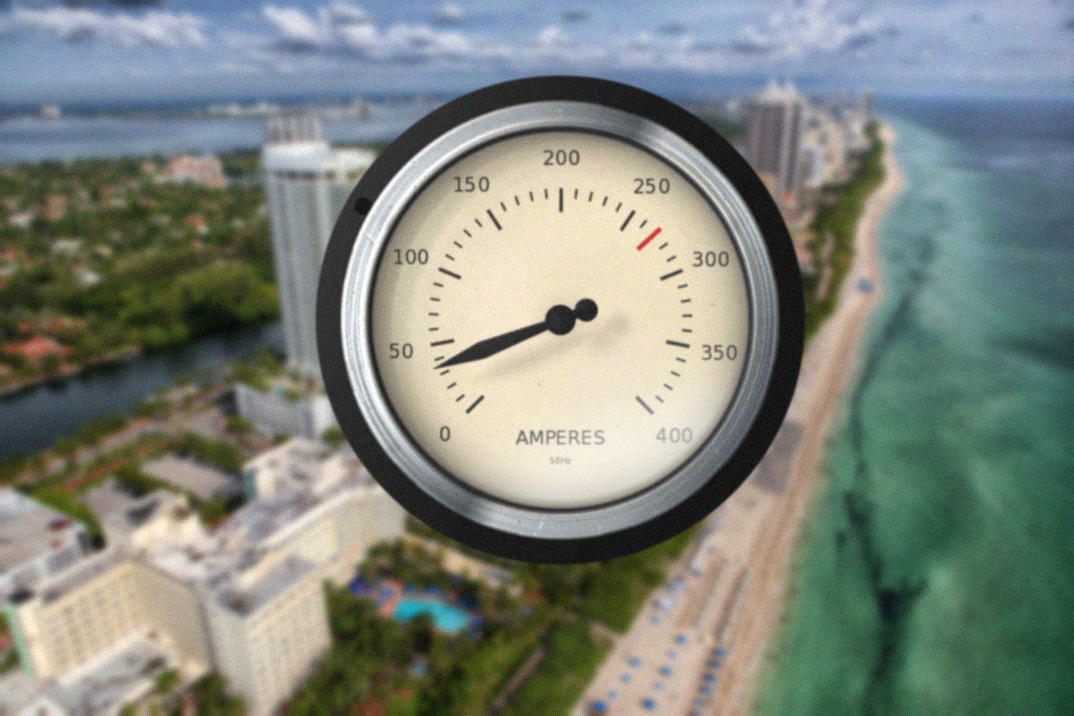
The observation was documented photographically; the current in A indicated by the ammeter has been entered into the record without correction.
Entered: 35 A
